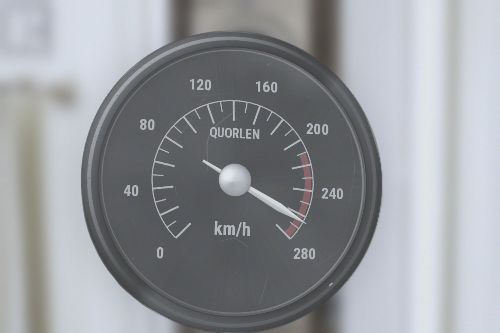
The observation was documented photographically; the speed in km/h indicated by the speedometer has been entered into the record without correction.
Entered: 265 km/h
